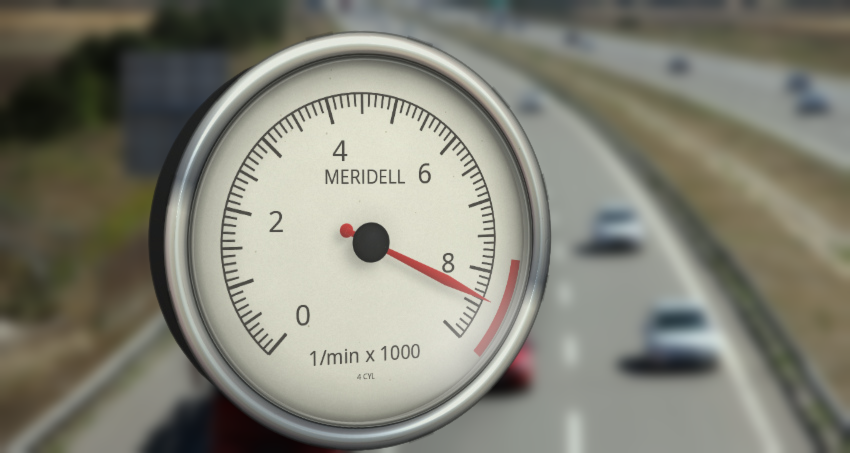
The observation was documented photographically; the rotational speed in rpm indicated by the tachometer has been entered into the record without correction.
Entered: 8400 rpm
